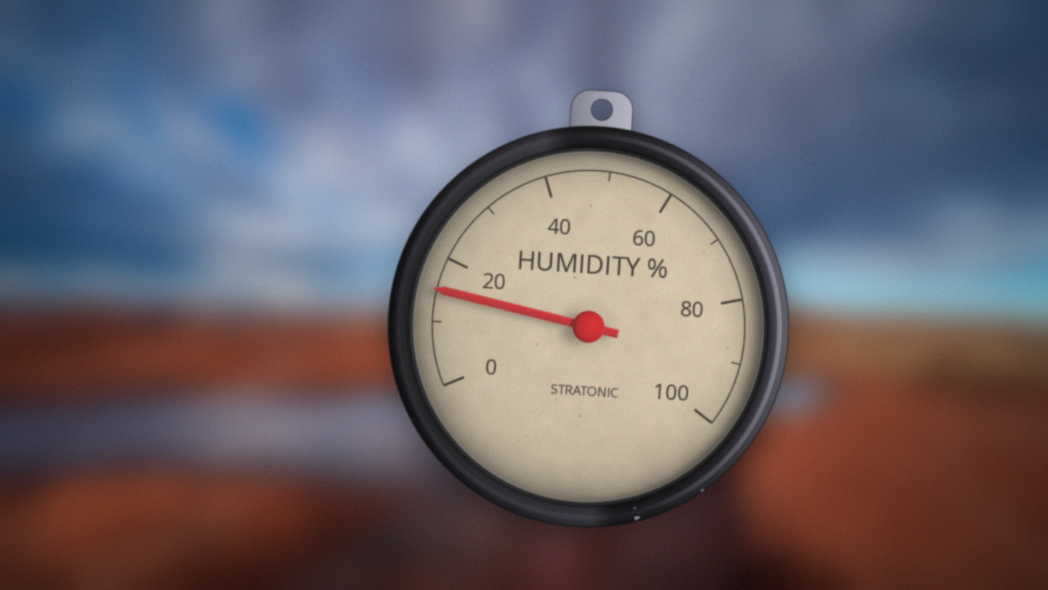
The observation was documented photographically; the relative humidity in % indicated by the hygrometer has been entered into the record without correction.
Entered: 15 %
